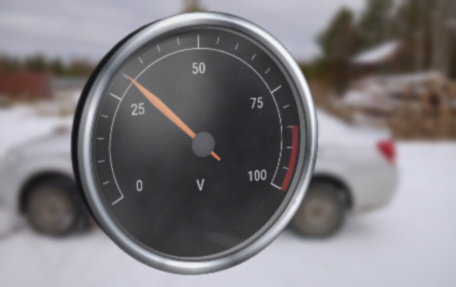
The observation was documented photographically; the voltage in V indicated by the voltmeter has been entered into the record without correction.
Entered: 30 V
